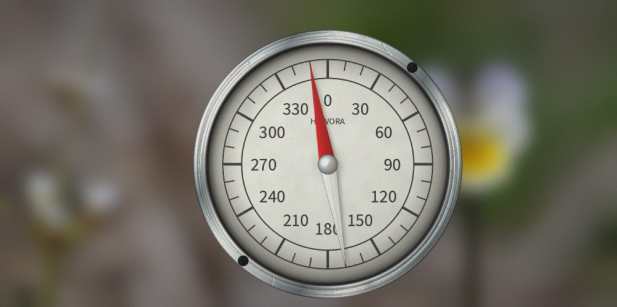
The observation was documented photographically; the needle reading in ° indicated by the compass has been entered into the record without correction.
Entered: 350 °
